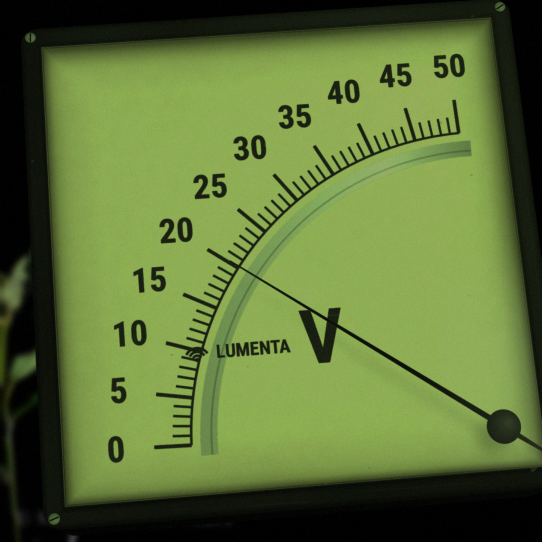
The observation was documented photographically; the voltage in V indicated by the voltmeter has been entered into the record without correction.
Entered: 20 V
